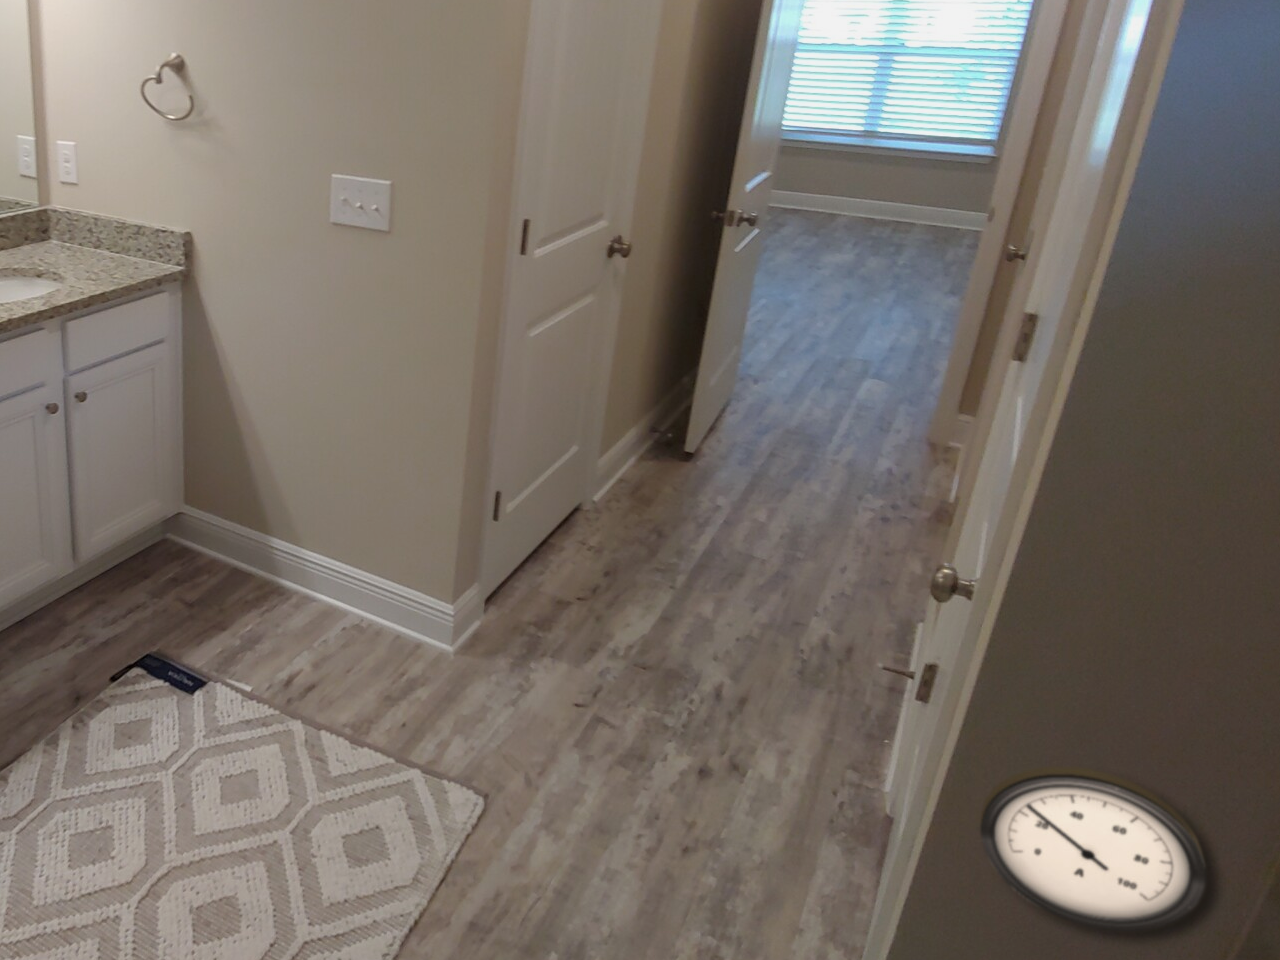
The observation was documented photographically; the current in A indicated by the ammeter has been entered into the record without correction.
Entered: 25 A
